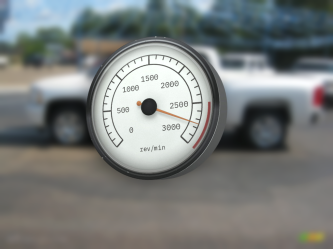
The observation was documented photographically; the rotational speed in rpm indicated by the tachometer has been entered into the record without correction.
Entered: 2750 rpm
